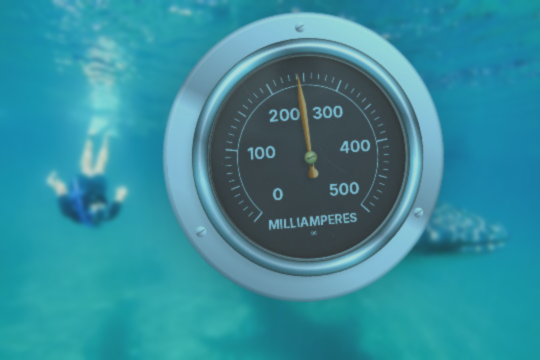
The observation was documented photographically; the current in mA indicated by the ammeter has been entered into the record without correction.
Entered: 240 mA
